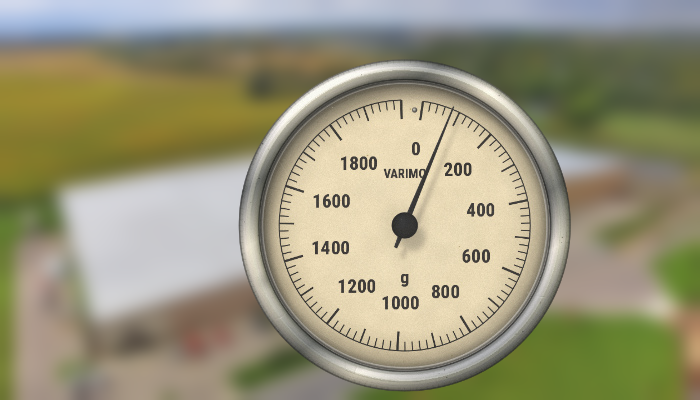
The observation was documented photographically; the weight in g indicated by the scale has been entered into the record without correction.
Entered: 80 g
